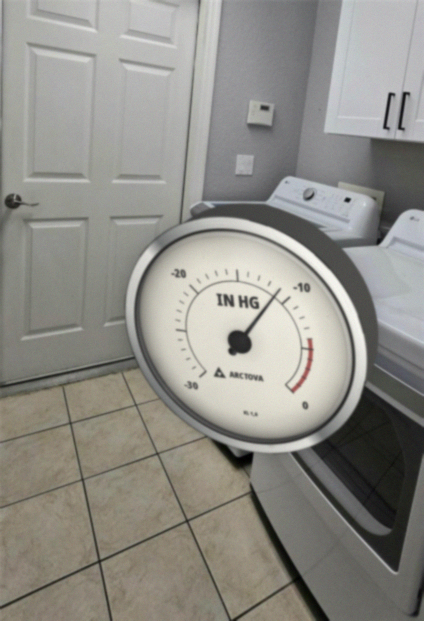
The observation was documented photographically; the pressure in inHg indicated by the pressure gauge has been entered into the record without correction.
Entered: -11 inHg
